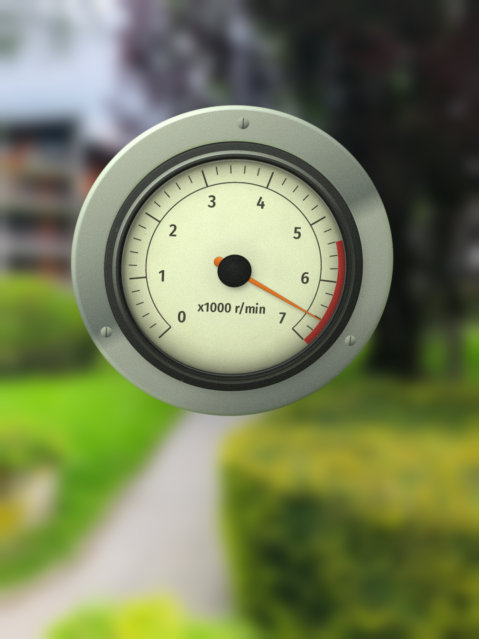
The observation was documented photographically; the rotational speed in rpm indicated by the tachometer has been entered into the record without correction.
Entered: 6600 rpm
